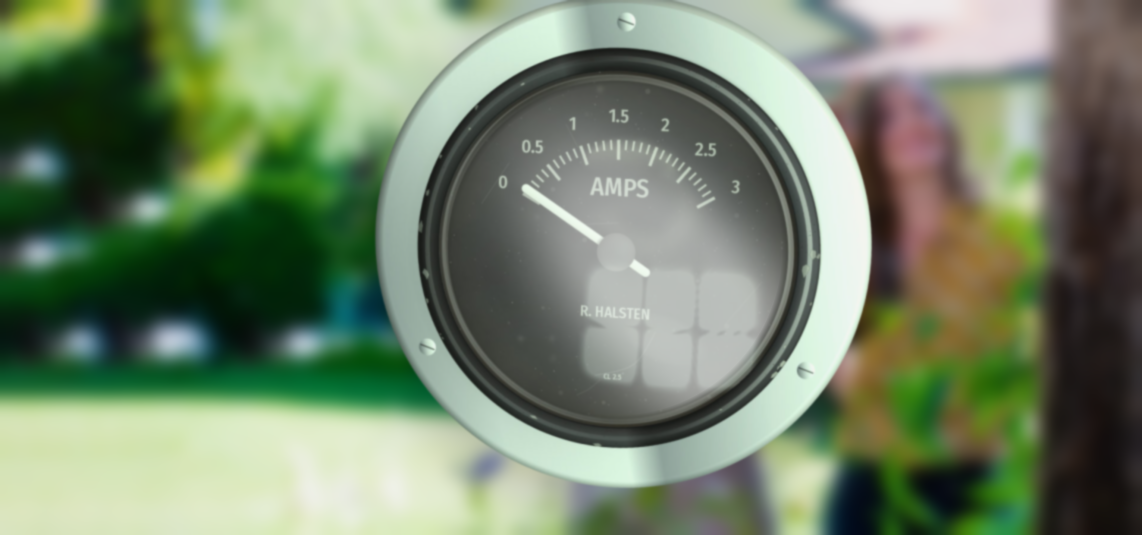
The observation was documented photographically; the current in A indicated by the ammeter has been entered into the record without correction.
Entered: 0.1 A
